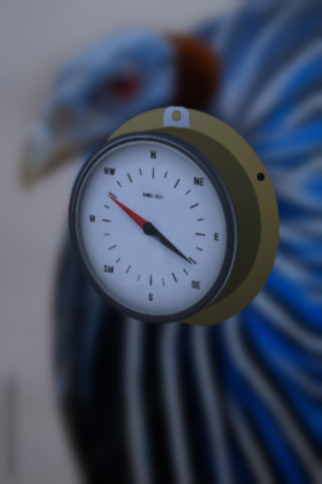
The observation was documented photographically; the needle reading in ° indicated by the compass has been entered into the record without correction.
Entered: 300 °
